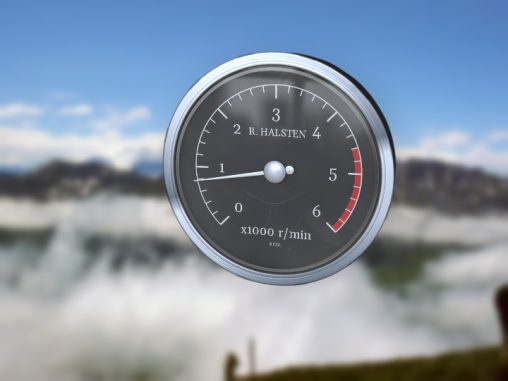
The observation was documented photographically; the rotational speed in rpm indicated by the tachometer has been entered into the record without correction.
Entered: 800 rpm
